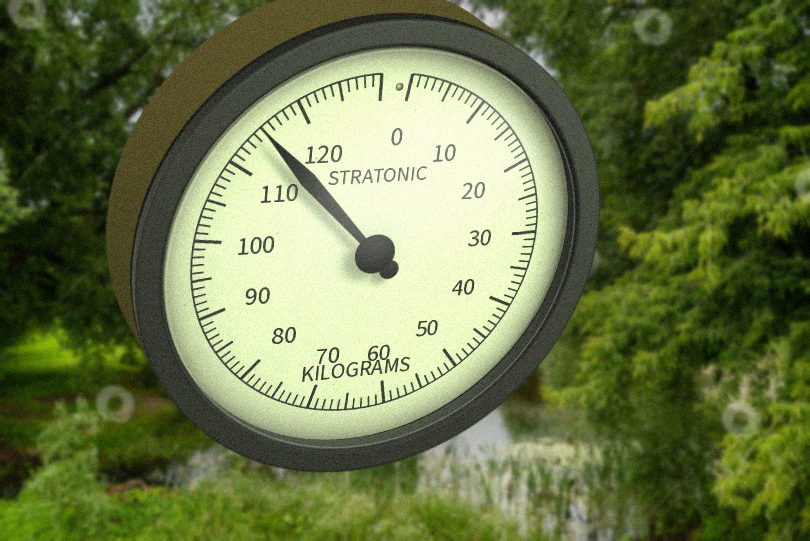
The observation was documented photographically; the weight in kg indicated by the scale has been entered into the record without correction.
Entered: 115 kg
